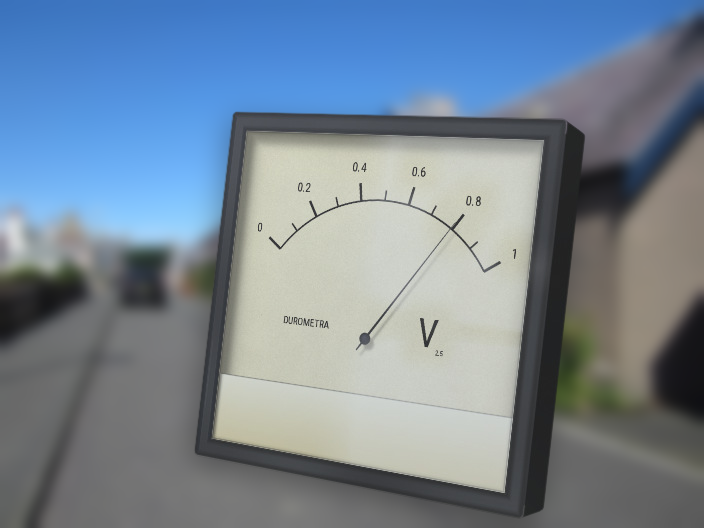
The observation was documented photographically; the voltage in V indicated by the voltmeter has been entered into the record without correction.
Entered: 0.8 V
